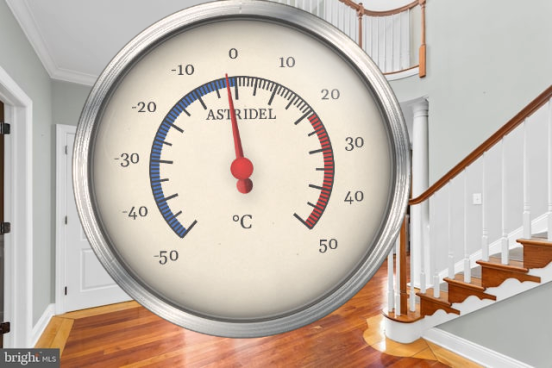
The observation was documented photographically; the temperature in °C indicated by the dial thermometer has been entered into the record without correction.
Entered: -2 °C
